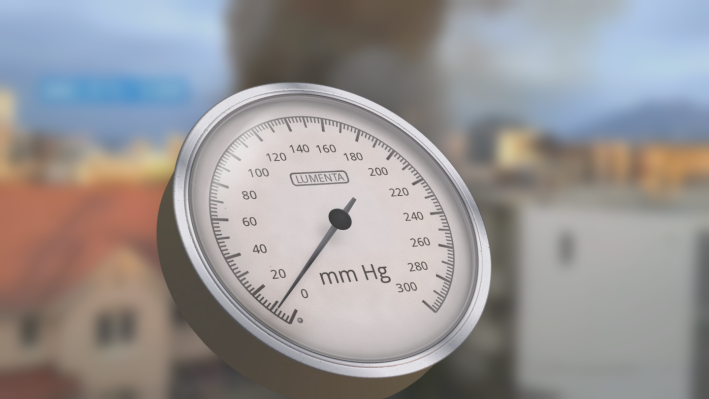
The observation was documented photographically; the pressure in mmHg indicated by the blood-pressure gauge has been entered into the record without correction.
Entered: 8 mmHg
